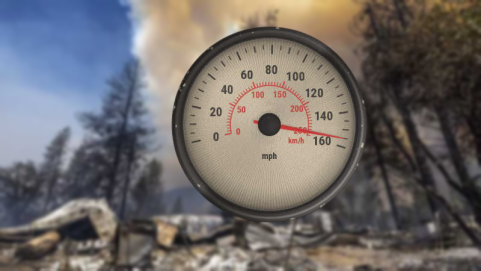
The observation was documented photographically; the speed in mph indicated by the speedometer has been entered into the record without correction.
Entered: 155 mph
